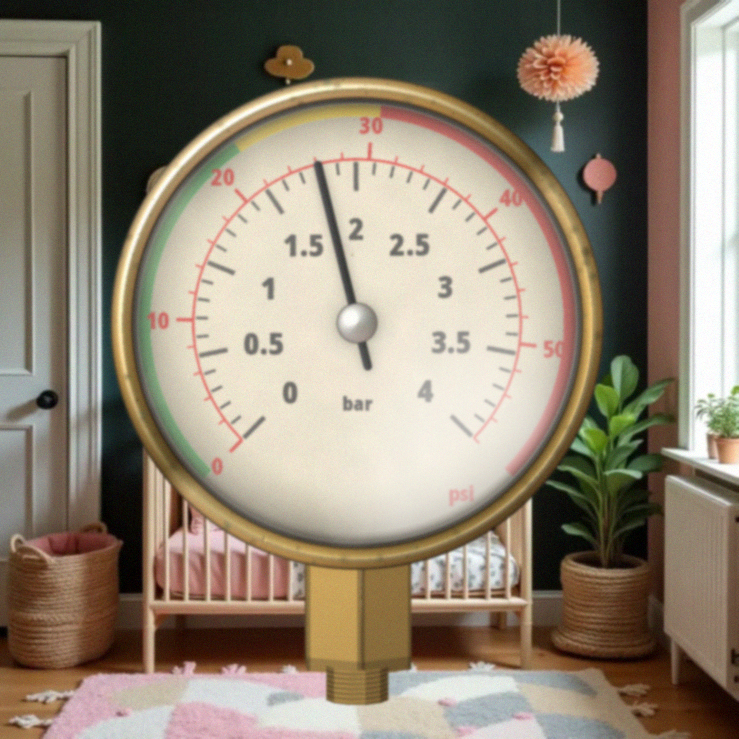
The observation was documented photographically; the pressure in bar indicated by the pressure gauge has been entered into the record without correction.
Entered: 1.8 bar
